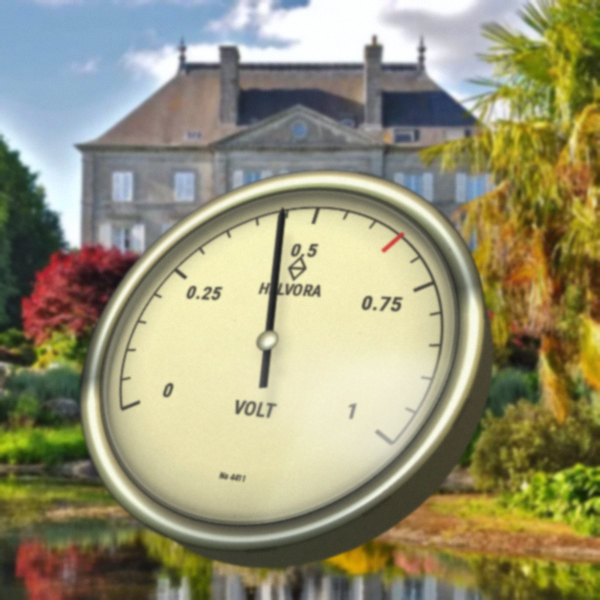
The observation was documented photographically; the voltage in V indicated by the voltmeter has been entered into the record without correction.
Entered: 0.45 V
